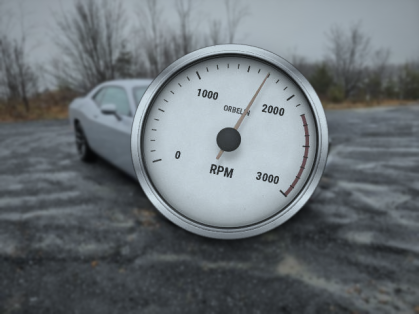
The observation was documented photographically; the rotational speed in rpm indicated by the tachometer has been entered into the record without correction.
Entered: 1700 rpm
